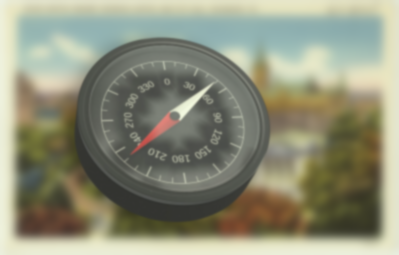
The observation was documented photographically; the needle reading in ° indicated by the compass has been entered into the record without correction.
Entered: 230 °
